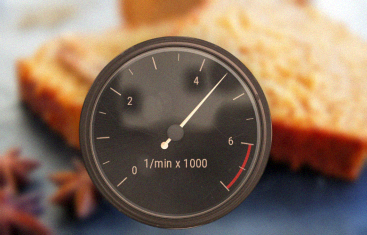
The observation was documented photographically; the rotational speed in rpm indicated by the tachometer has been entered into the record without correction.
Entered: 4500 rpm
